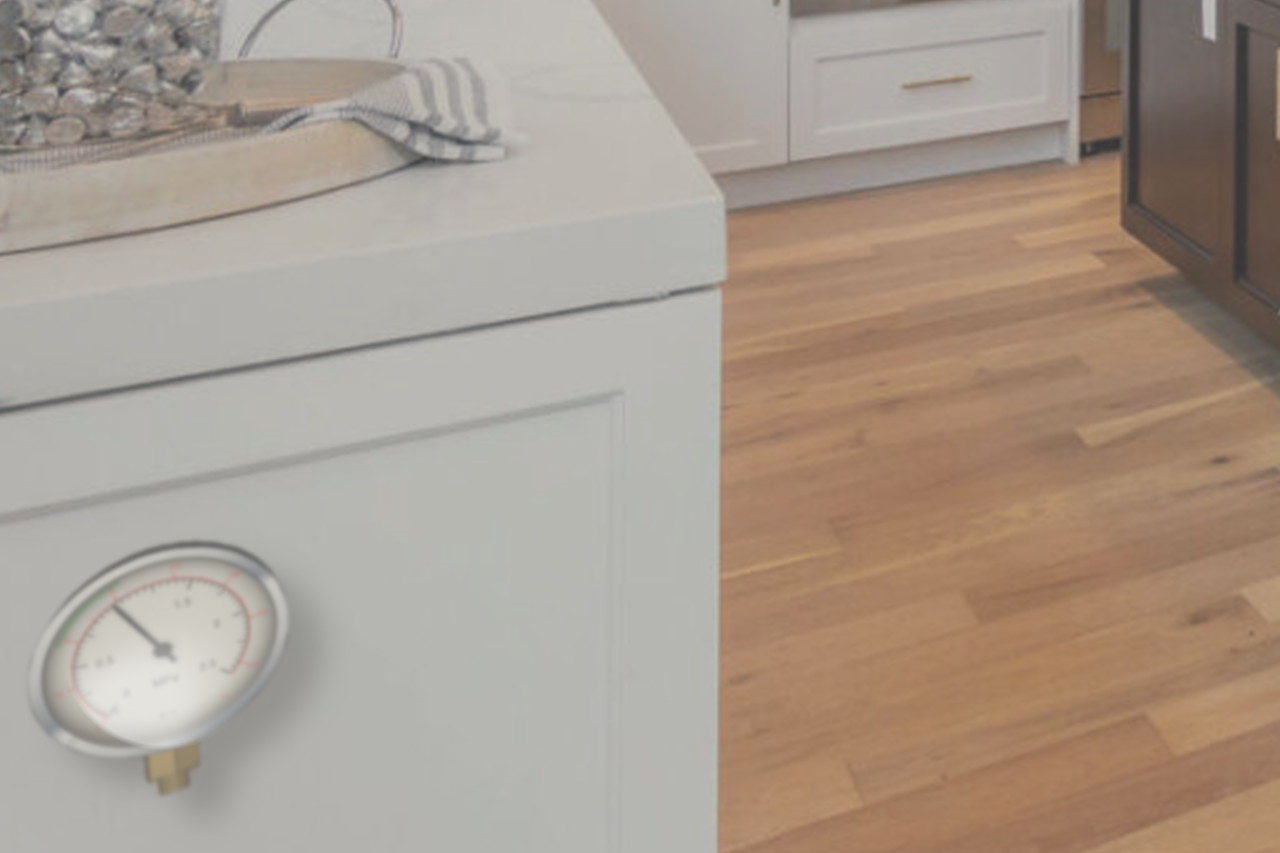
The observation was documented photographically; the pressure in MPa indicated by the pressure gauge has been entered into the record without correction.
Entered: 1 MPa
